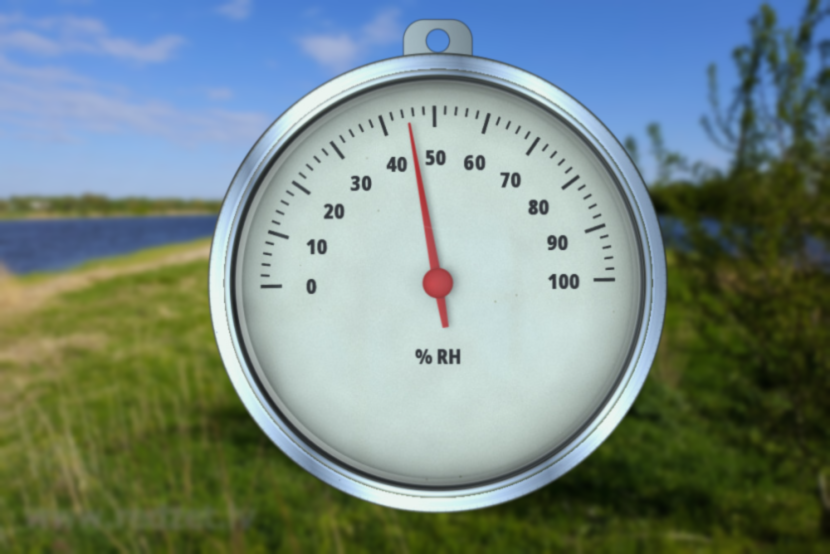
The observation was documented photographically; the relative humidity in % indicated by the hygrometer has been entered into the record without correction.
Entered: 45 %
